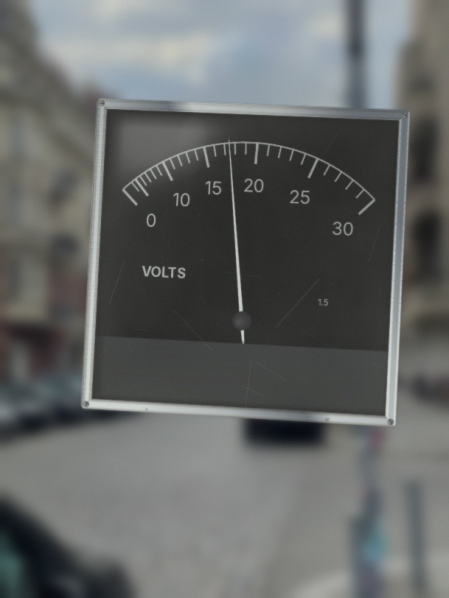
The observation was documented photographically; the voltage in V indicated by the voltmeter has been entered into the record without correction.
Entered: 17.5 V
